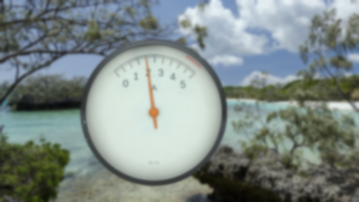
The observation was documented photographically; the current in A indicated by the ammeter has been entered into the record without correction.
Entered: 2 A
